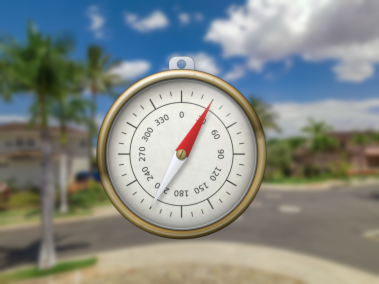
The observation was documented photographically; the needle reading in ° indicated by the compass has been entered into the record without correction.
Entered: 30 °
